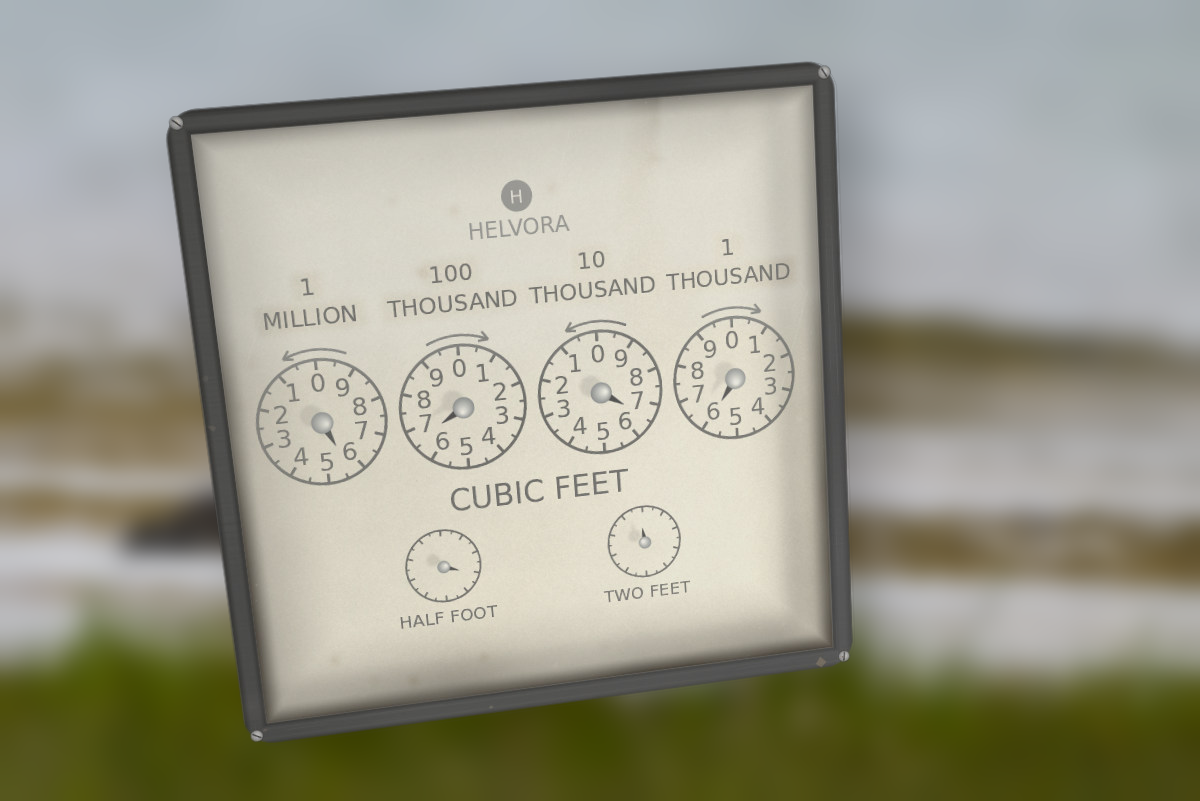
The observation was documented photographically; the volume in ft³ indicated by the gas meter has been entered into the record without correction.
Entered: 566600 ft³
